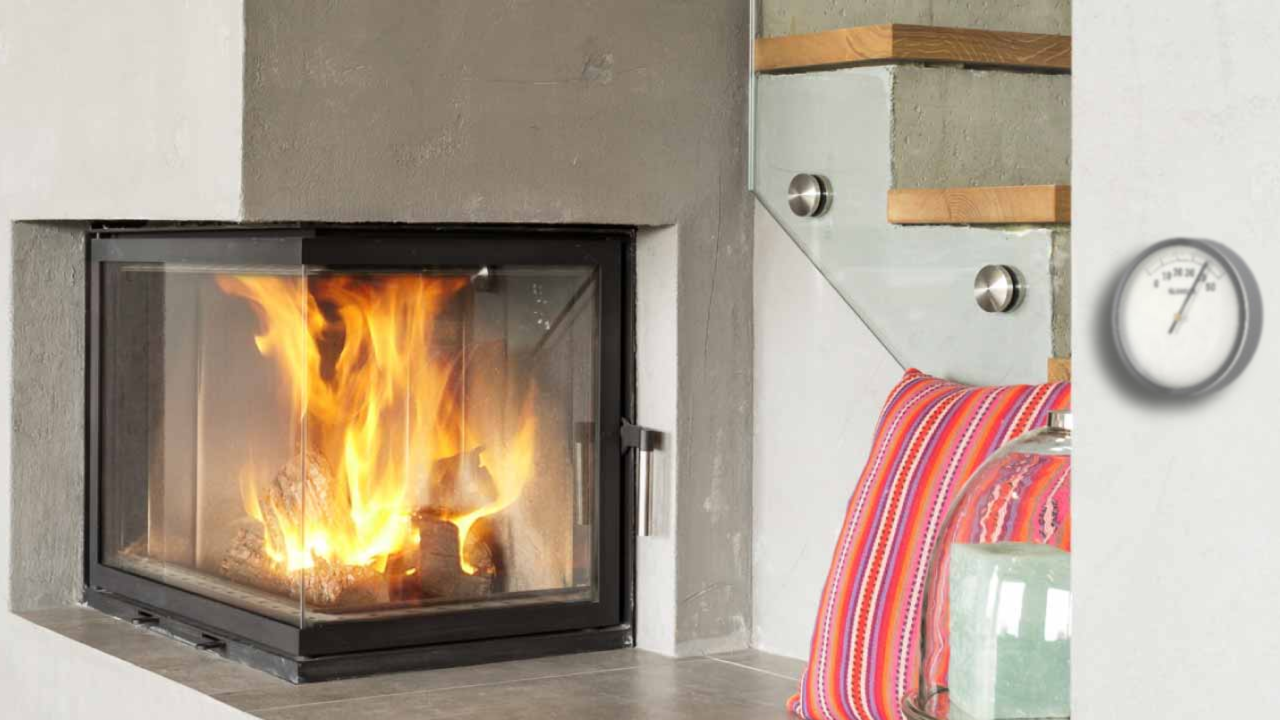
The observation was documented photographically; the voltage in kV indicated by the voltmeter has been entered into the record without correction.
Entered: 40 kV
